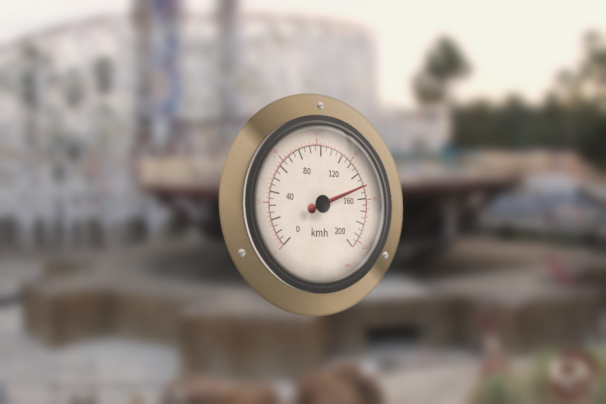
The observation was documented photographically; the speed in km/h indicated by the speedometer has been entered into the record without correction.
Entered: 150 km/h
